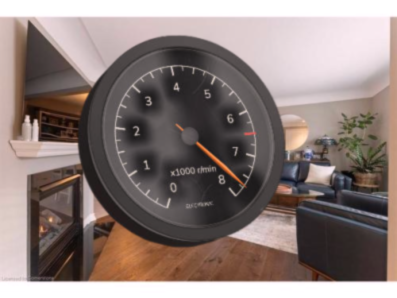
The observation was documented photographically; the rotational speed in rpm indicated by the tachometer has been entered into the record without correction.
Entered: 7750 rpm
